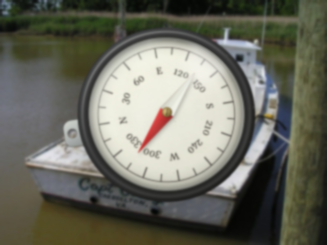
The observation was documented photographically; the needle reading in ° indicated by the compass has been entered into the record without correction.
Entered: 315 °
